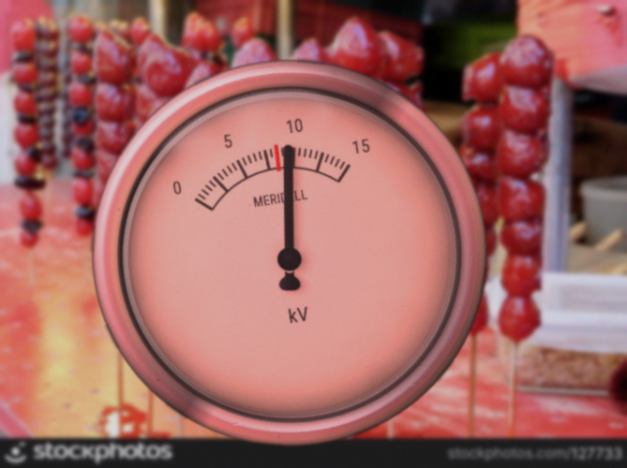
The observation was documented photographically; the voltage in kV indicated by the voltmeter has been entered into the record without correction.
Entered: 9.5 kV
